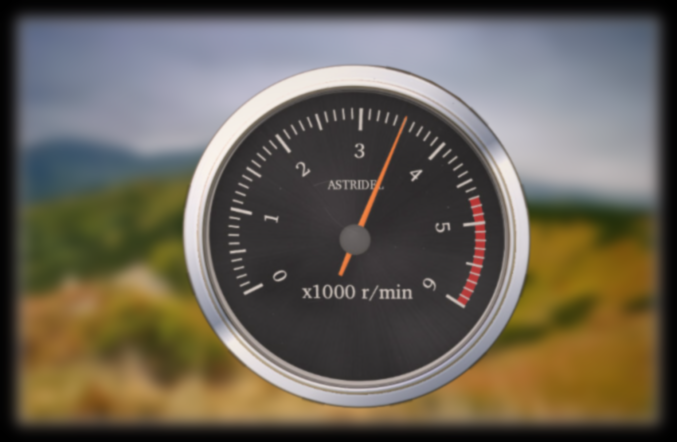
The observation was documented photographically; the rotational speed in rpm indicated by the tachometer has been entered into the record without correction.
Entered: 3500 rpm
